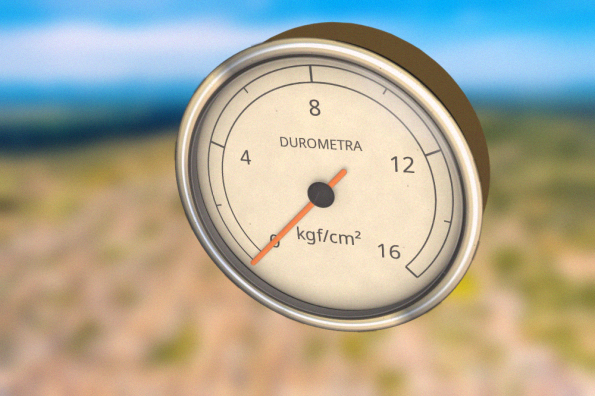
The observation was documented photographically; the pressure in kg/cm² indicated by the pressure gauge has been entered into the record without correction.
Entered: 0 kg/cm²
